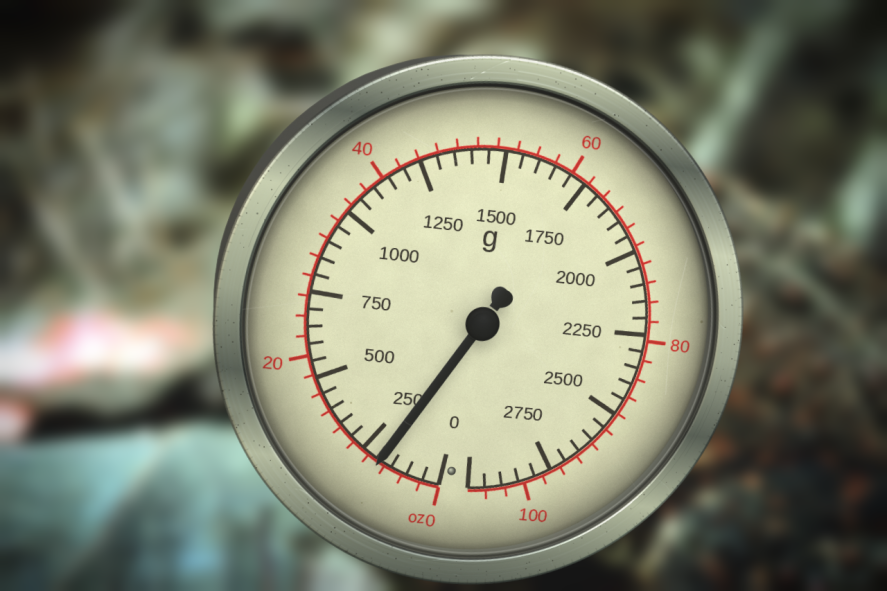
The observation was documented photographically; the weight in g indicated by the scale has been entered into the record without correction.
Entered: 200 g
